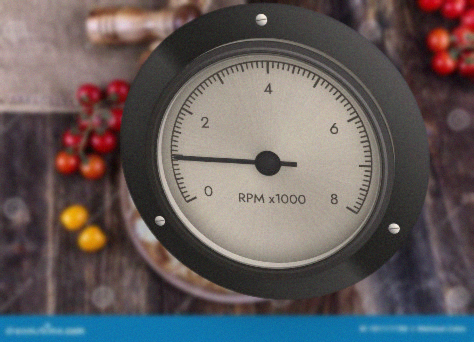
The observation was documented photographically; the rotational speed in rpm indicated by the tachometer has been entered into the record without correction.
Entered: 1000 rpm
